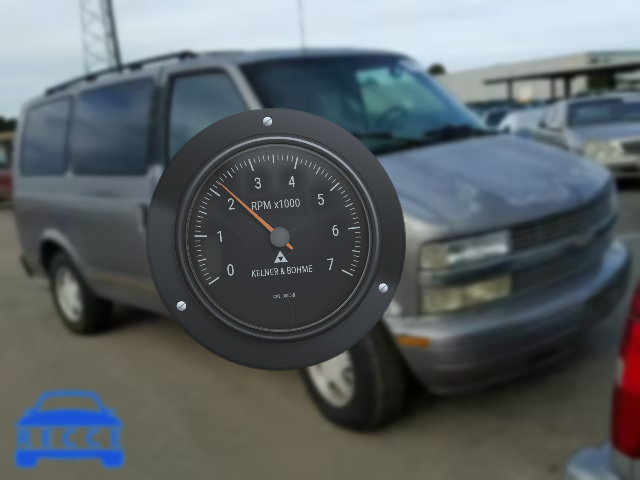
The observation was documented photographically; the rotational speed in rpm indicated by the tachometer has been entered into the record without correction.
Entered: 2200 rpm
